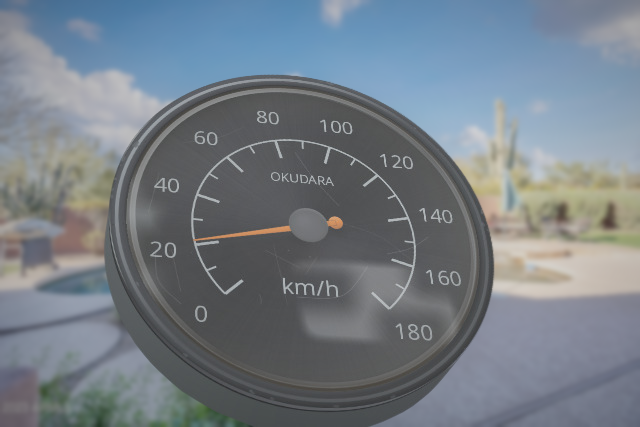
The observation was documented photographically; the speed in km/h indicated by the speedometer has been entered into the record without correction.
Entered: 20 km/h
